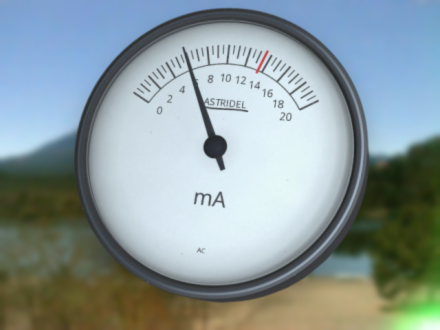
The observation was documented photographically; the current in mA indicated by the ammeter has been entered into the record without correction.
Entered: 6 mA
